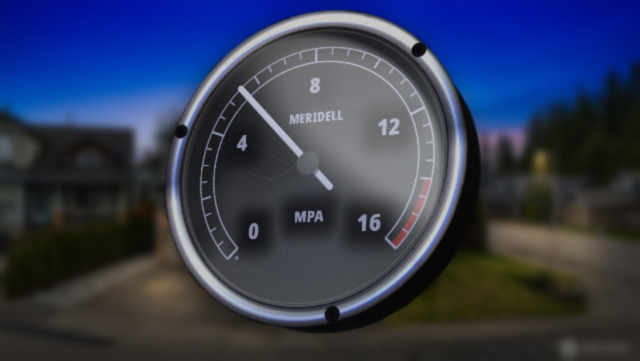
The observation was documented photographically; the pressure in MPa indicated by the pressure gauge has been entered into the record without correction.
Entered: 5.5 MPa
